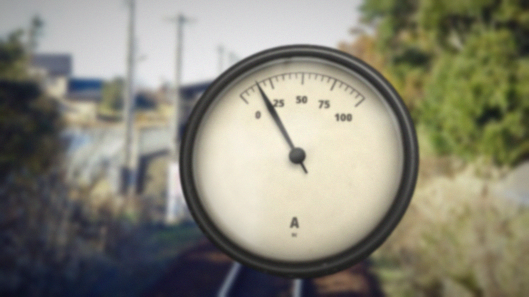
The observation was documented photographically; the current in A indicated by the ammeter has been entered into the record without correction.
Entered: 15 A
